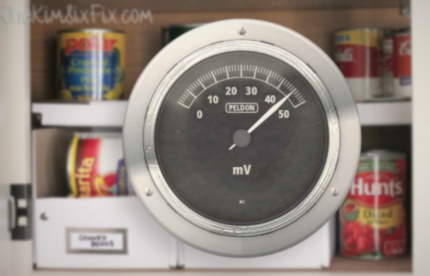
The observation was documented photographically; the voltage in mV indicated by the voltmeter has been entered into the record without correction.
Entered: 45 mV
